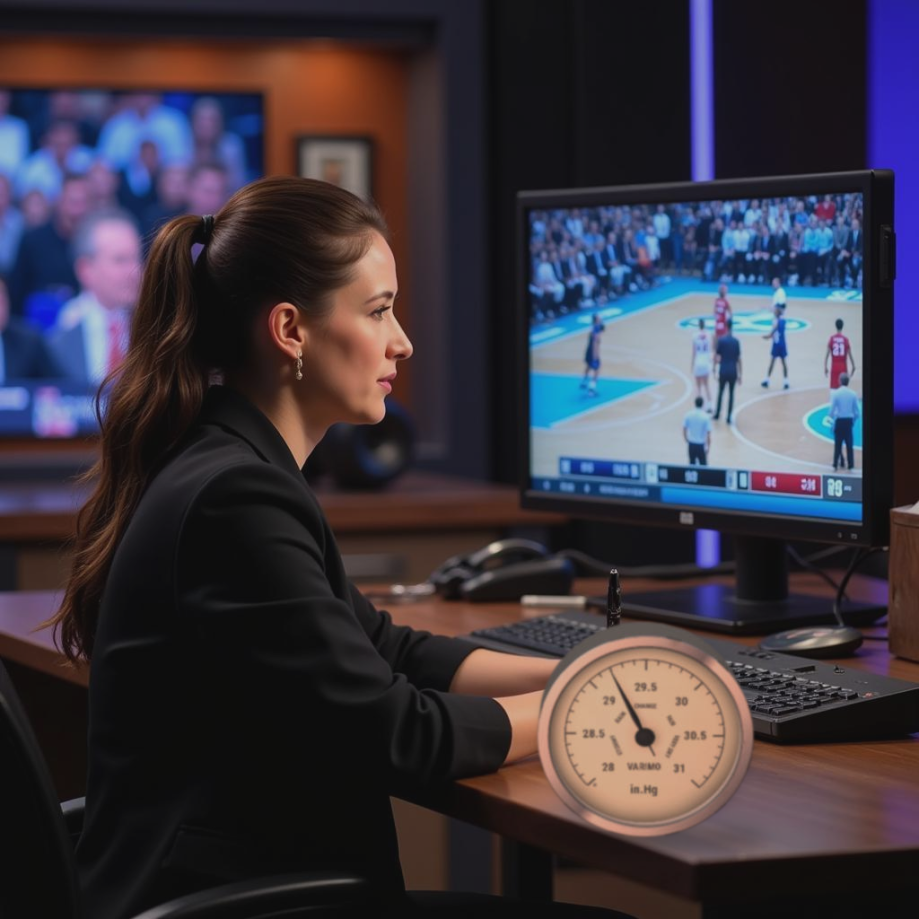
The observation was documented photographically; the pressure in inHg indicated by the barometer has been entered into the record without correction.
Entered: 29.2 inHg
